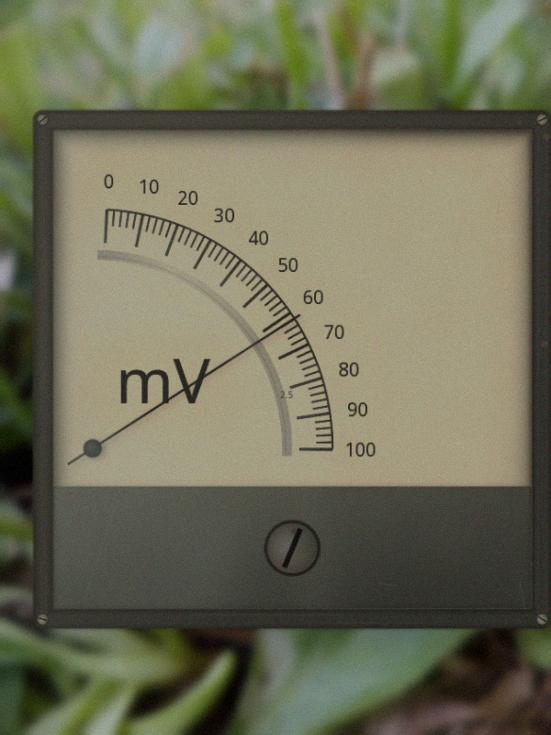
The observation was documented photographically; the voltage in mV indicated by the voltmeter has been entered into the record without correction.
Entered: 62 mV
